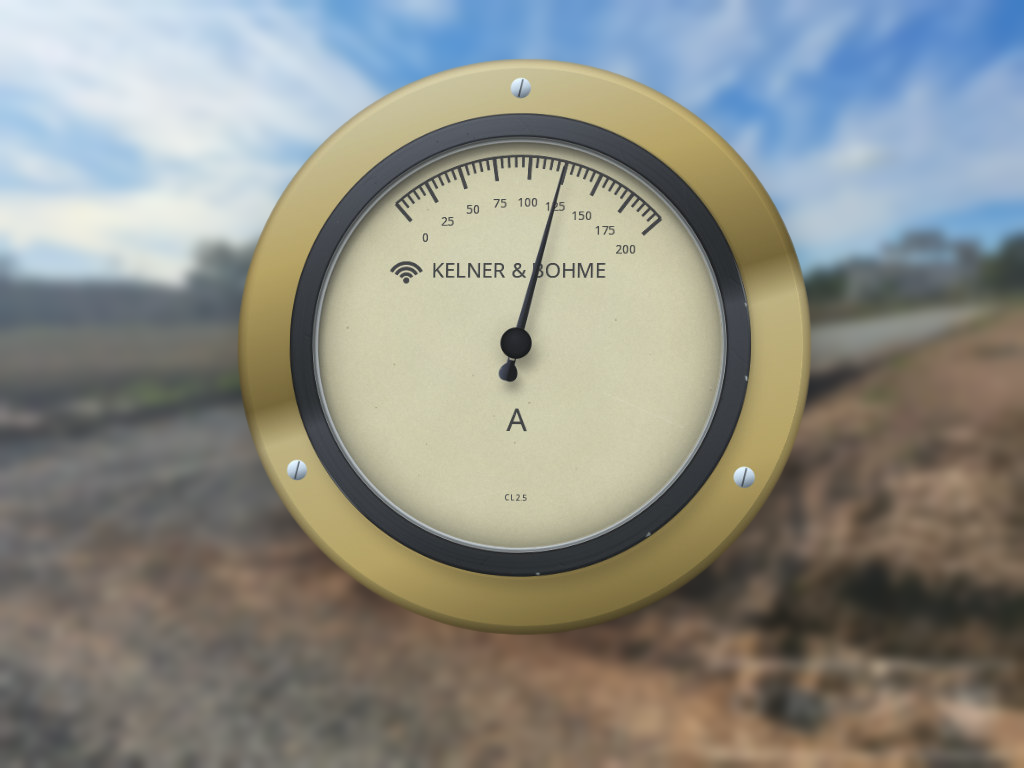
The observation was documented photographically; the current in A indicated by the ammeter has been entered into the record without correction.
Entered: 125 A
